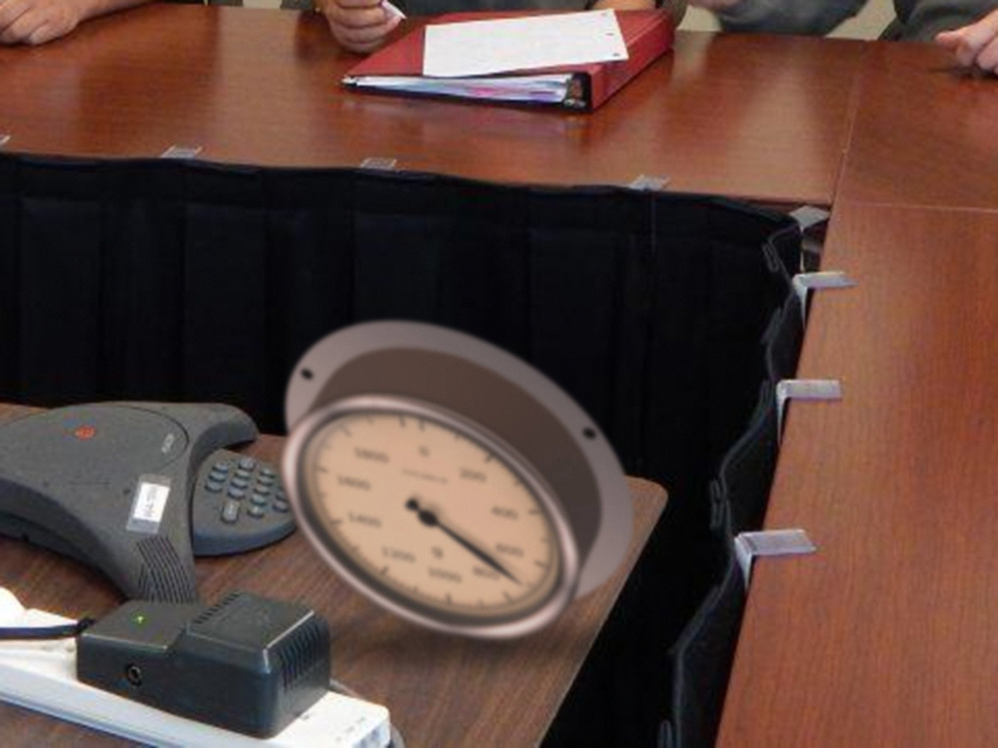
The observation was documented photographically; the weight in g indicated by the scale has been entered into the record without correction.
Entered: 700 g
